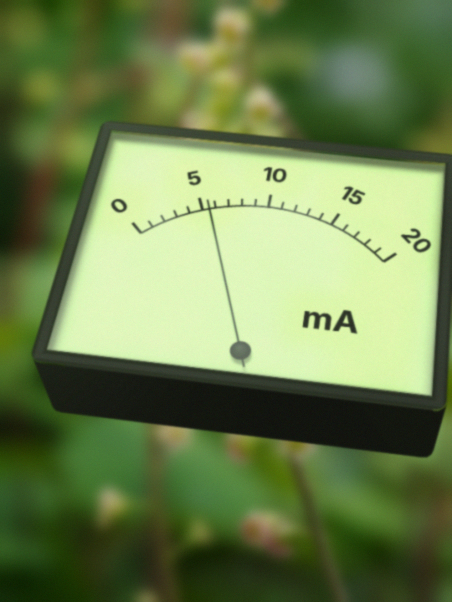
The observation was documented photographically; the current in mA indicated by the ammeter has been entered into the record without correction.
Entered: 5.5 mA
